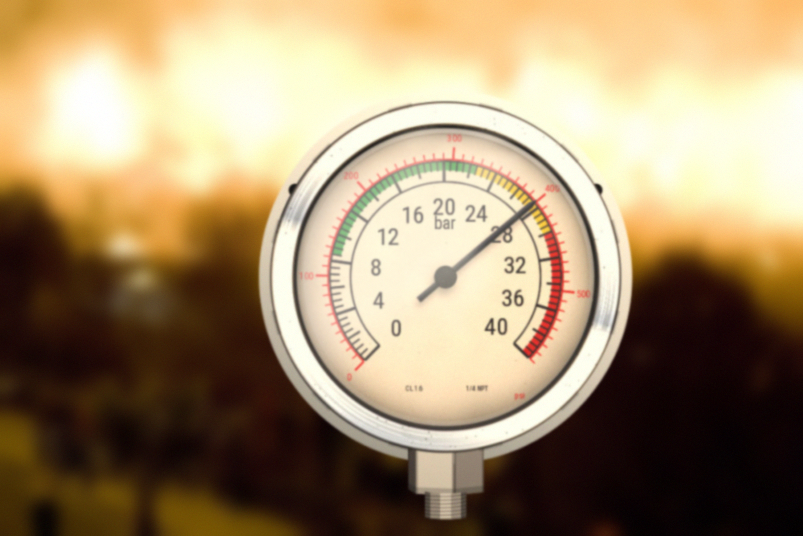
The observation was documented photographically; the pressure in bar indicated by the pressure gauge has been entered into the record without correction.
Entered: 27.5 bar
